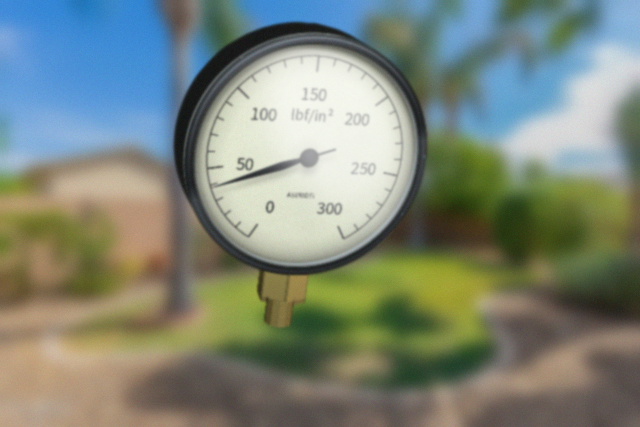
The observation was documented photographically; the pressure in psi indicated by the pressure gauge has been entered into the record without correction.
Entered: 40 psi
